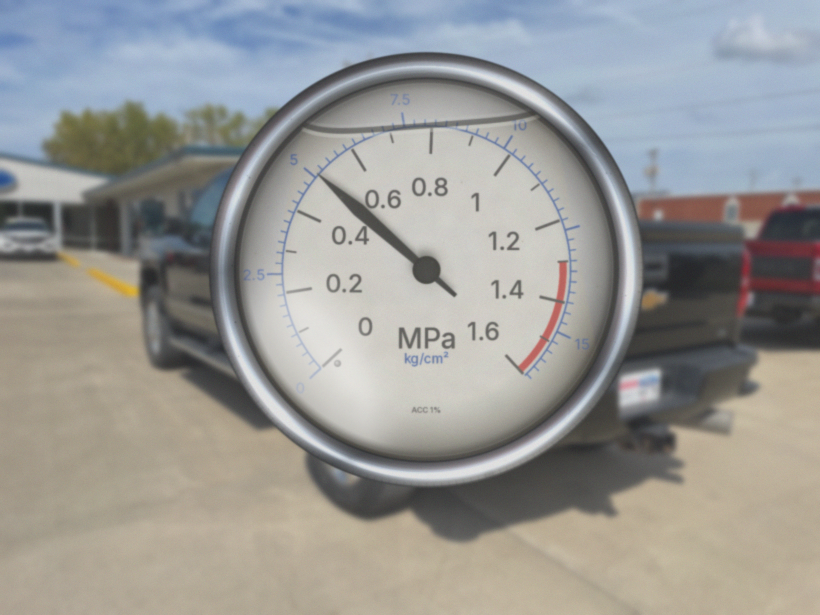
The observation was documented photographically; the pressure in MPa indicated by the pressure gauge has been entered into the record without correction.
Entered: 0.5 MPa
